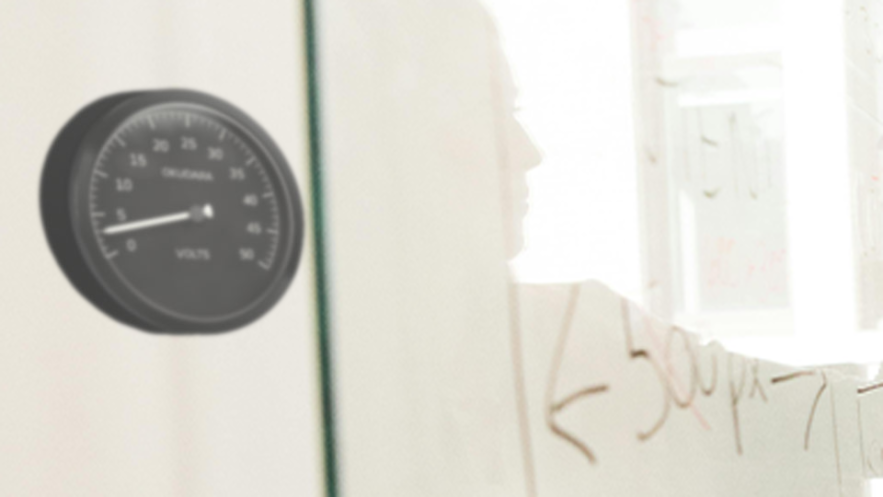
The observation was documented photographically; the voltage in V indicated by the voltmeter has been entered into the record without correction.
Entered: 3 V
